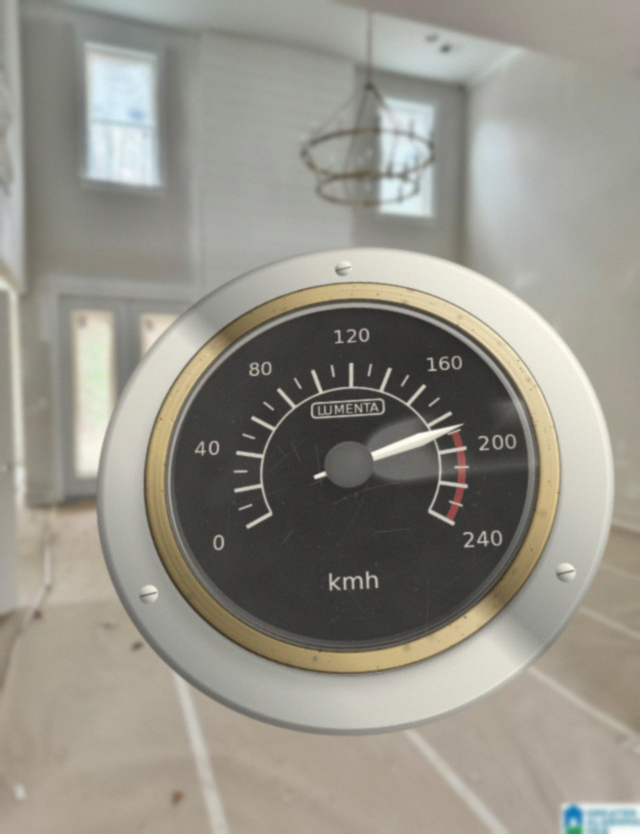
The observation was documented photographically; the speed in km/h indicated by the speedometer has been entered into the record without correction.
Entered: 190 km/h
